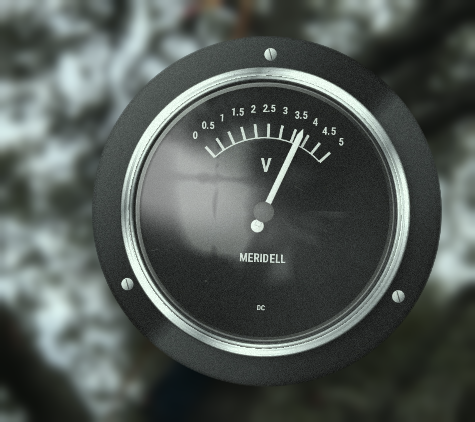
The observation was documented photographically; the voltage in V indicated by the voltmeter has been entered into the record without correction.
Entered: 3.75 V
